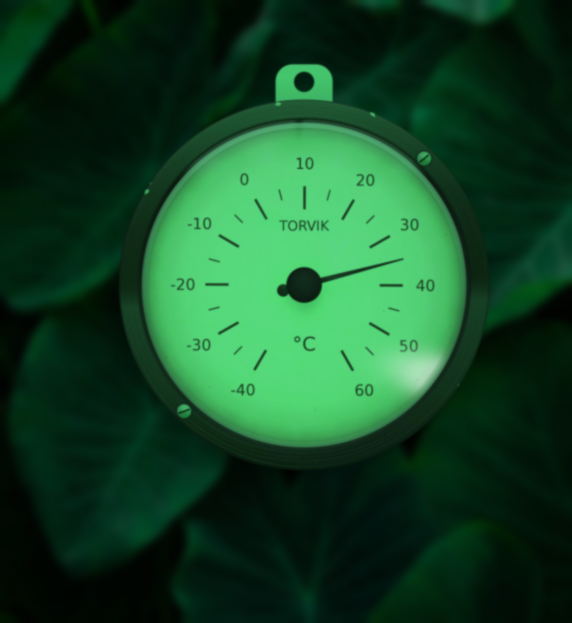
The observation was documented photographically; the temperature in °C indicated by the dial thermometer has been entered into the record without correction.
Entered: 35 °C
